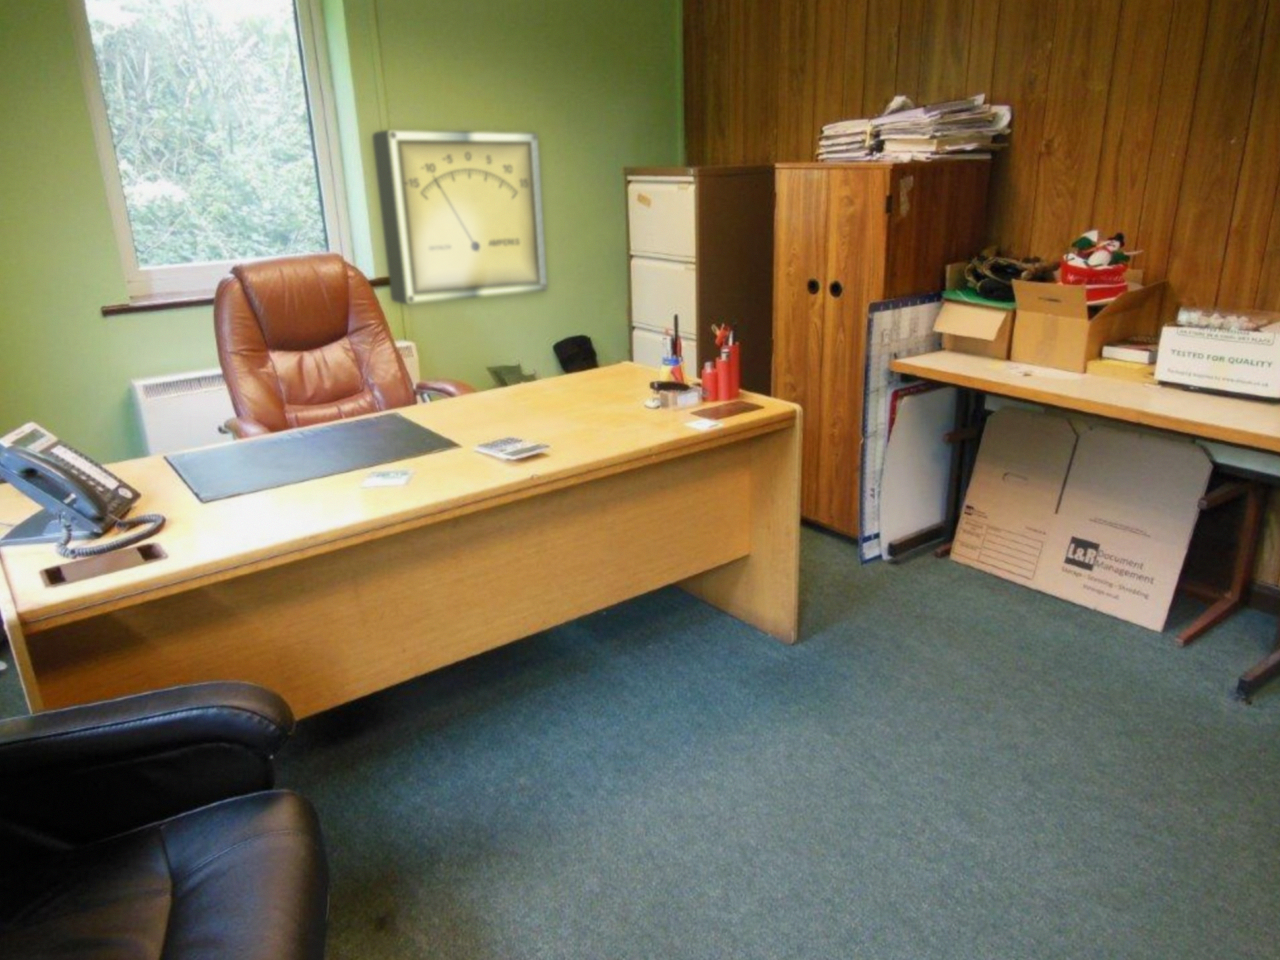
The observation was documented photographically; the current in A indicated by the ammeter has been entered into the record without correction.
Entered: -10 A
